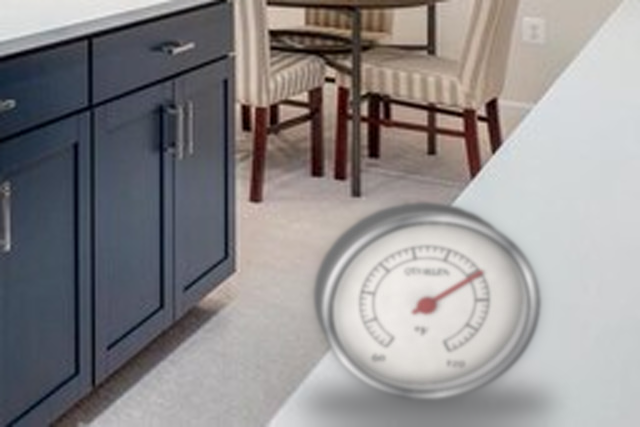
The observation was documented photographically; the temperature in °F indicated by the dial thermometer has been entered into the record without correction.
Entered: 60 °F
